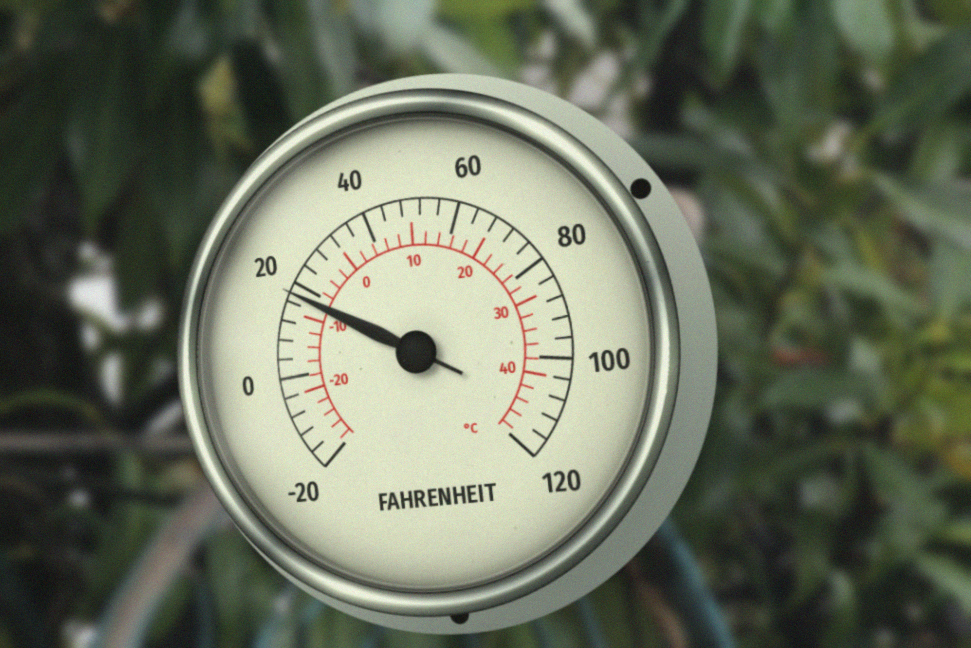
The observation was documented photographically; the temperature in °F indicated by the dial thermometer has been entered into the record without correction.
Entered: 18 °F
